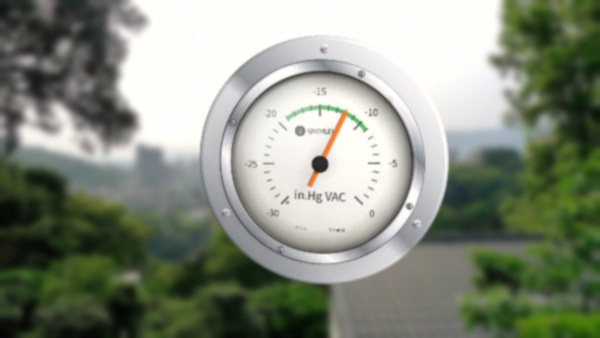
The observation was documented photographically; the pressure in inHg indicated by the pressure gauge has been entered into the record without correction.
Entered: -12 inHg
